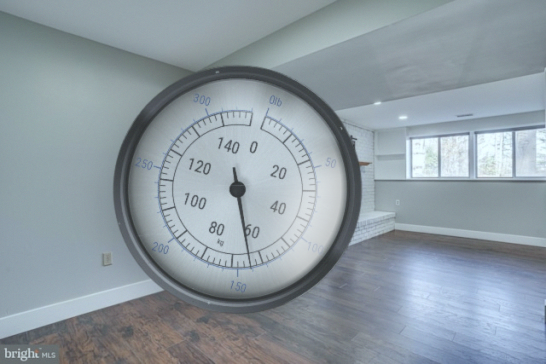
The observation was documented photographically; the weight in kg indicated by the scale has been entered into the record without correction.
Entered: 64 kg
